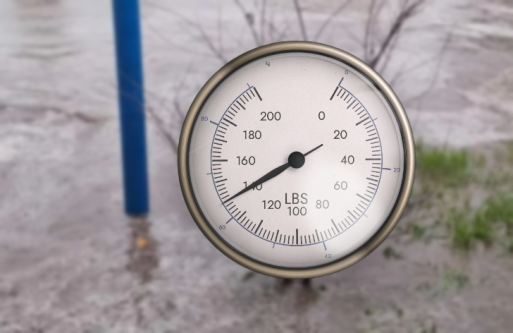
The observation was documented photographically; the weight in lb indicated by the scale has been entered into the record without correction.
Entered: 140 lb
